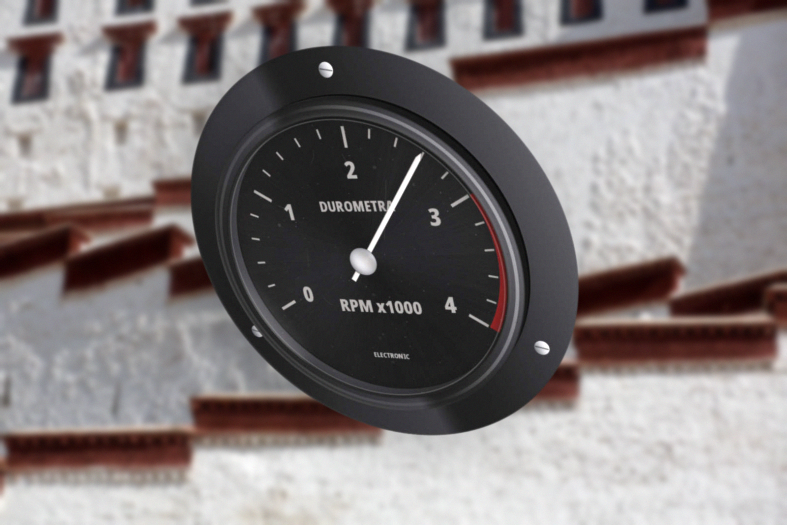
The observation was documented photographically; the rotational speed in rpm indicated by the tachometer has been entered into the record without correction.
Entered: 2600 rpm
